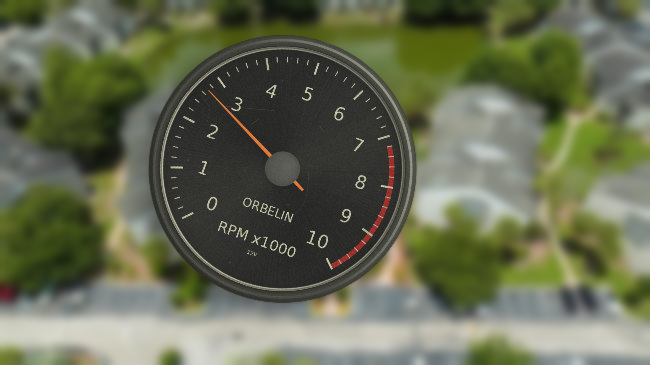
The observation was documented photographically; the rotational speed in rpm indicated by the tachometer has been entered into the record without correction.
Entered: 2700 rpm
